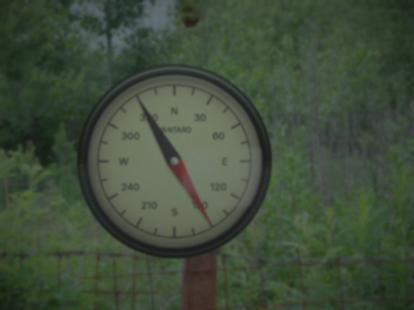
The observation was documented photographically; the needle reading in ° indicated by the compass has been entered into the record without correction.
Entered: 150 °
